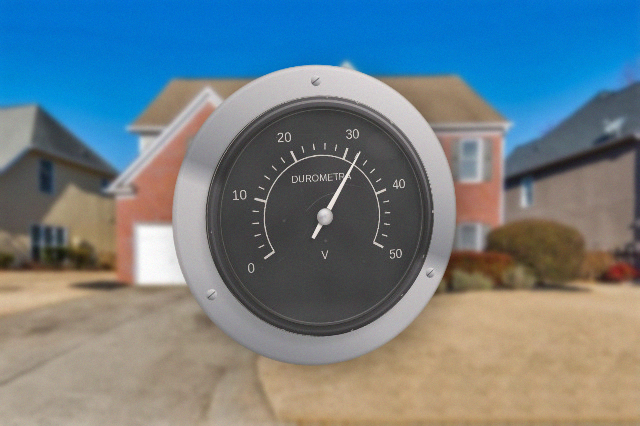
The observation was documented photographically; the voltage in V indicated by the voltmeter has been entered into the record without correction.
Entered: 32 V
